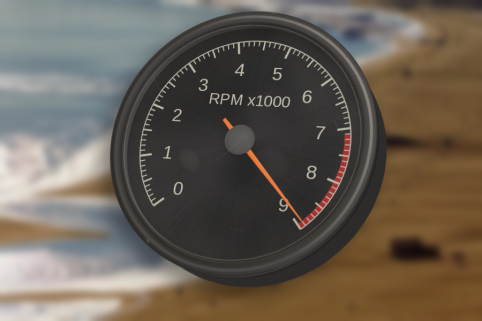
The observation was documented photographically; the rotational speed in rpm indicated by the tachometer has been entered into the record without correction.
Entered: 8900 rpm
